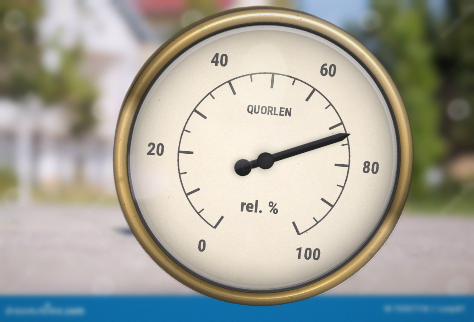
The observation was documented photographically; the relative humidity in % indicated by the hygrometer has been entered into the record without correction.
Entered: 72.5 %
